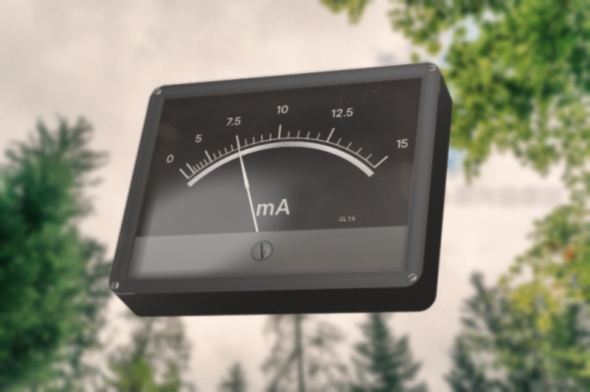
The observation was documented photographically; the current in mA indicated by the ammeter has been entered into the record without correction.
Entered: 7.5 mA
